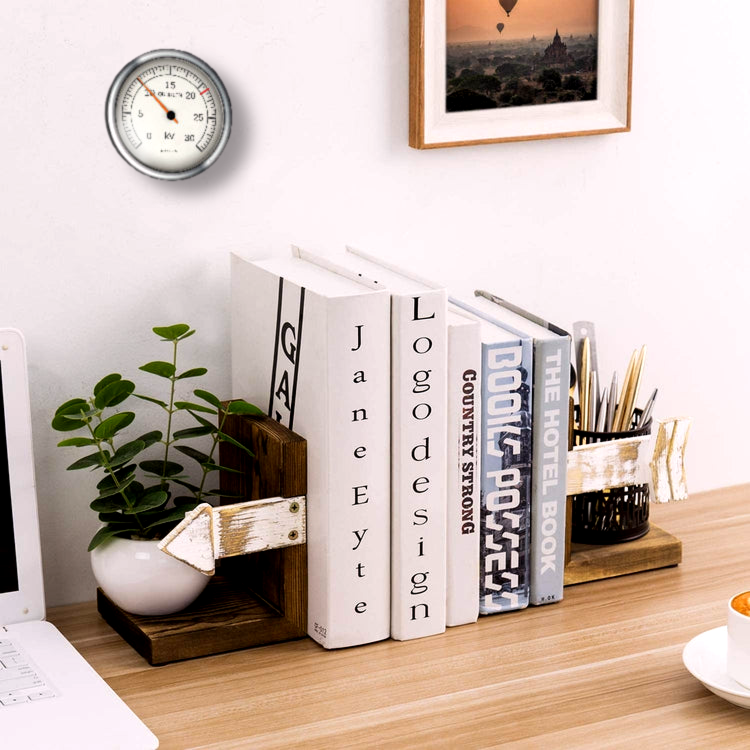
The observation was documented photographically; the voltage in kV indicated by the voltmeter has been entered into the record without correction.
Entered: 10 kV
